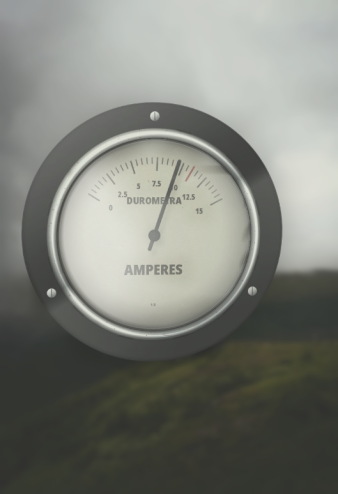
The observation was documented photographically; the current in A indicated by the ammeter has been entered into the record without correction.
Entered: 9.5 A
